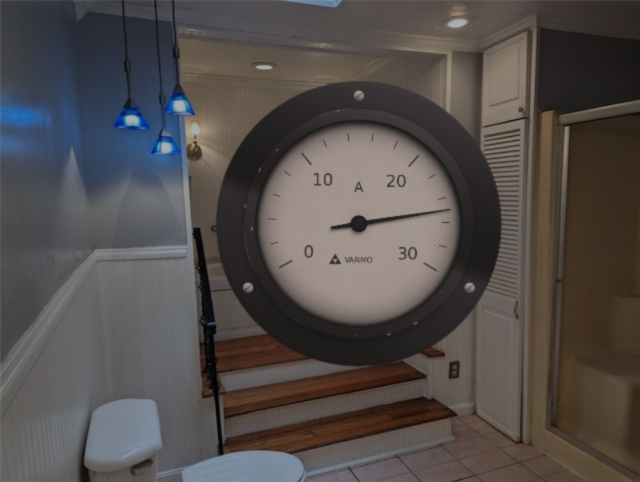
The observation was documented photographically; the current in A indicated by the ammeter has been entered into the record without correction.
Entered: 25 A
